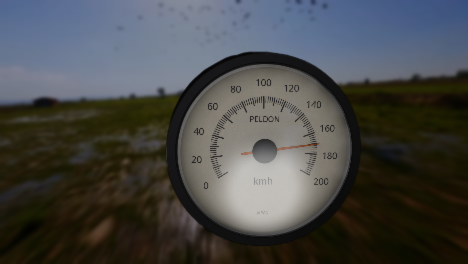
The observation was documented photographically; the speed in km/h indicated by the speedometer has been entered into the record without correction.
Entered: 170 km/h
